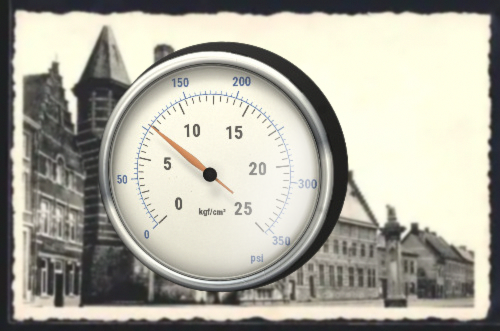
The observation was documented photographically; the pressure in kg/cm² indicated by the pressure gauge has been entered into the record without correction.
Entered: 7.5 kg/cm²
